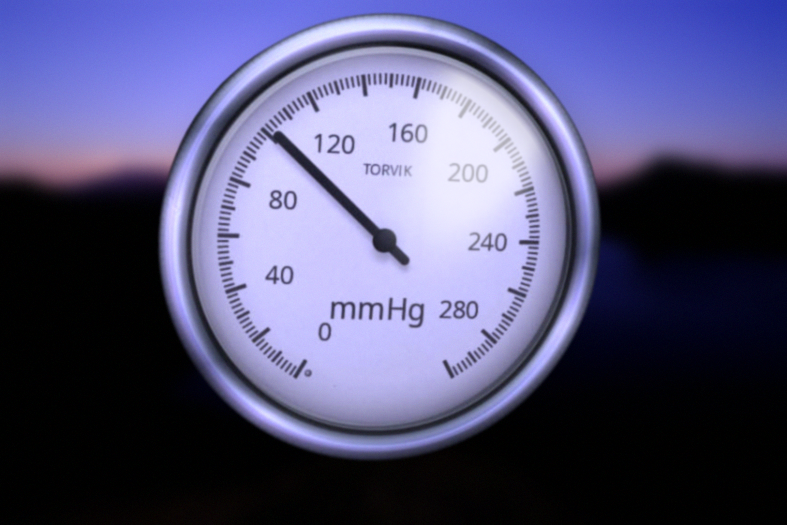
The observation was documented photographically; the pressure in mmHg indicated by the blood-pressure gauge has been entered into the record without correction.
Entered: 102 mmHg
